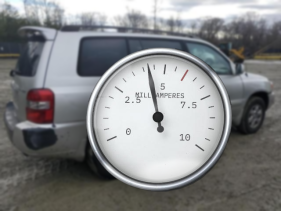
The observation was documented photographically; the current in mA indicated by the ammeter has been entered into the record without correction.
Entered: 4.25 mA
